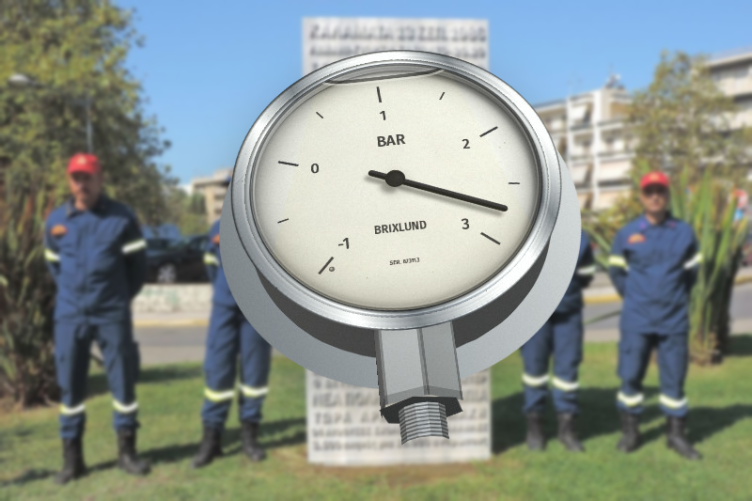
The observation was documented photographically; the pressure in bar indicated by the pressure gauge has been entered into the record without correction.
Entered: 2.75 bar
